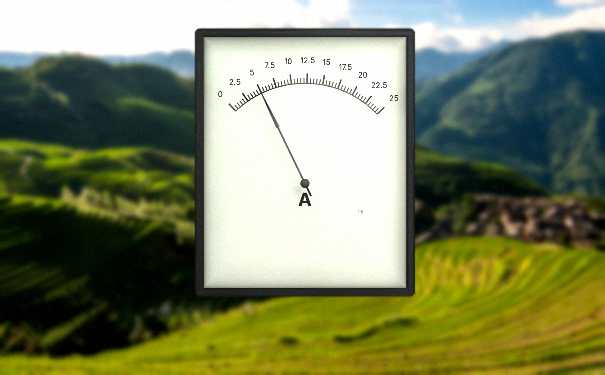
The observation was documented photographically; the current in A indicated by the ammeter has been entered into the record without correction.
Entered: 5 A
